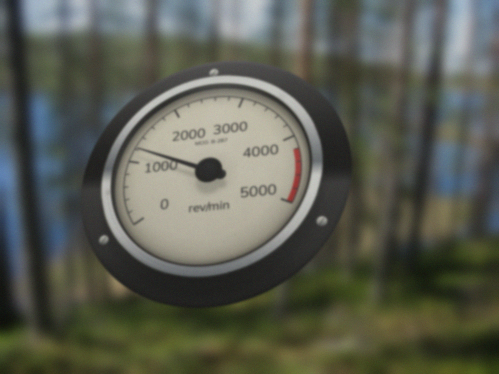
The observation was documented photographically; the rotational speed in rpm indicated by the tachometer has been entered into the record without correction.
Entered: 1200 rpm
